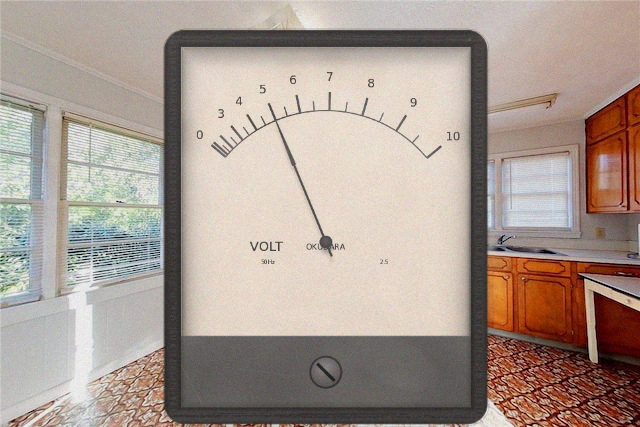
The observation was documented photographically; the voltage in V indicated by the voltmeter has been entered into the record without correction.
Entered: 5 V
